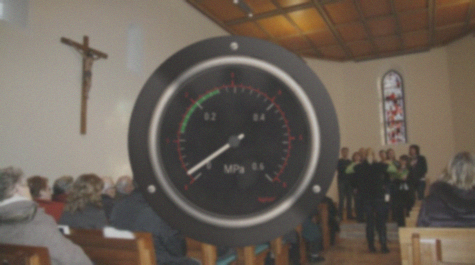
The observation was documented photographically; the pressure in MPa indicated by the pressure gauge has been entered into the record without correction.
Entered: 0.02 MPa
